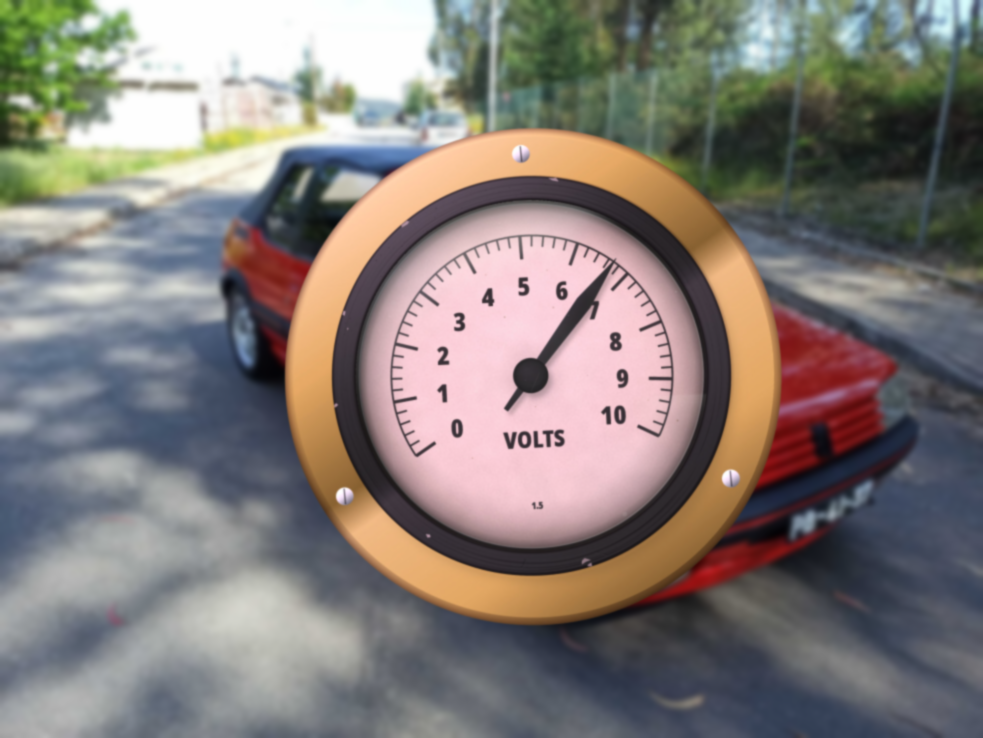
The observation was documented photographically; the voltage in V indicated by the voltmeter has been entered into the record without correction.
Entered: 6.7 V
